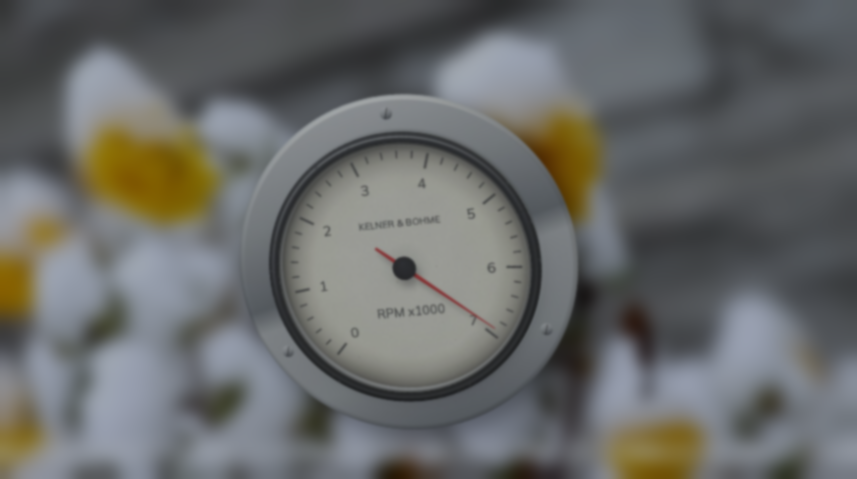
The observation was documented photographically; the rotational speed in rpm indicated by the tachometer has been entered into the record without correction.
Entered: 6900 rpm
